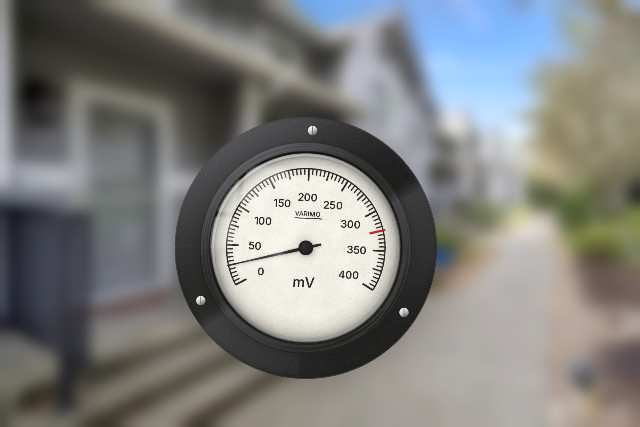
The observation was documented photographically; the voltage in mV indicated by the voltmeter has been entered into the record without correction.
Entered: 25 mV
